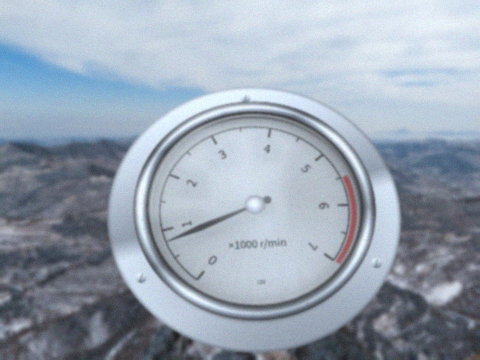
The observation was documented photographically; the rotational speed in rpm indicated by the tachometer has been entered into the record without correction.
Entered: 750 rpm
